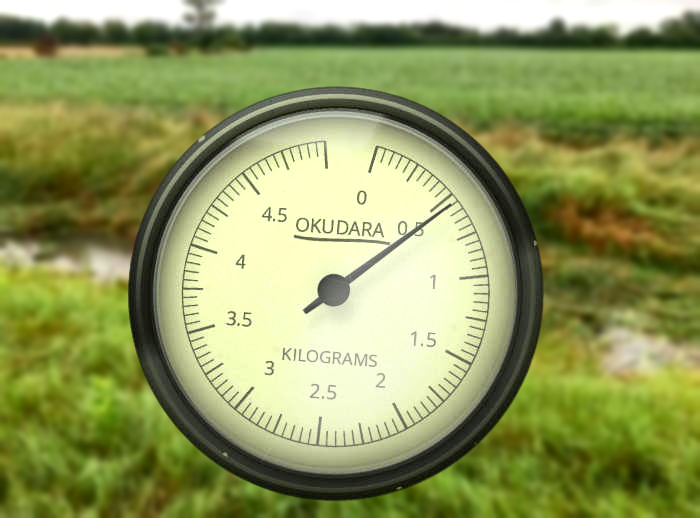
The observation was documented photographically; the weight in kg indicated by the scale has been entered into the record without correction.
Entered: 0.55 kg
